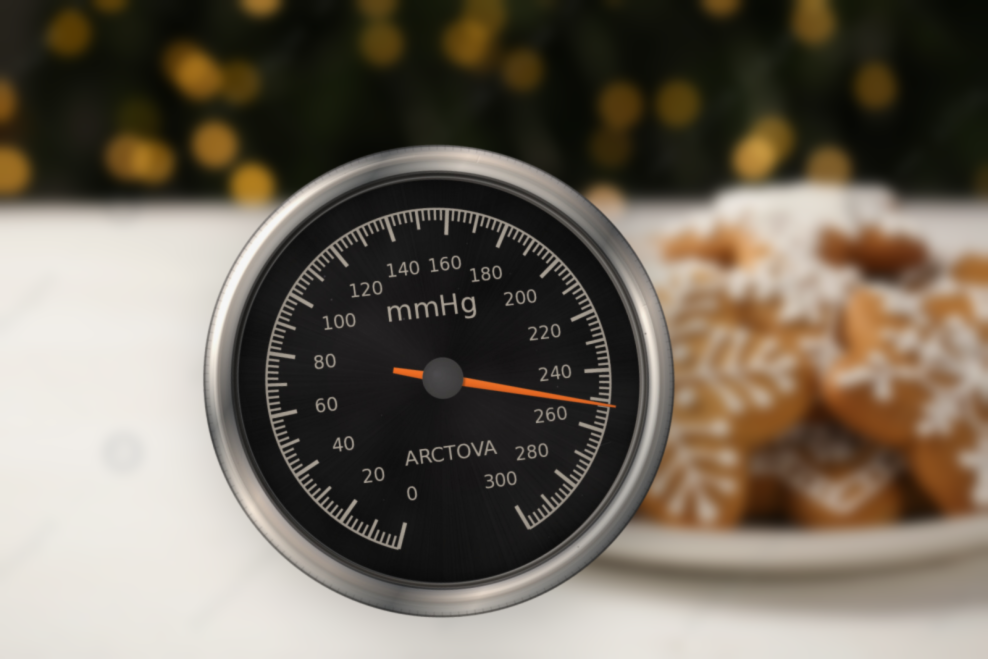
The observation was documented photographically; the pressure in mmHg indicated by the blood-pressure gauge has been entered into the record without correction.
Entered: 252 mmHg
